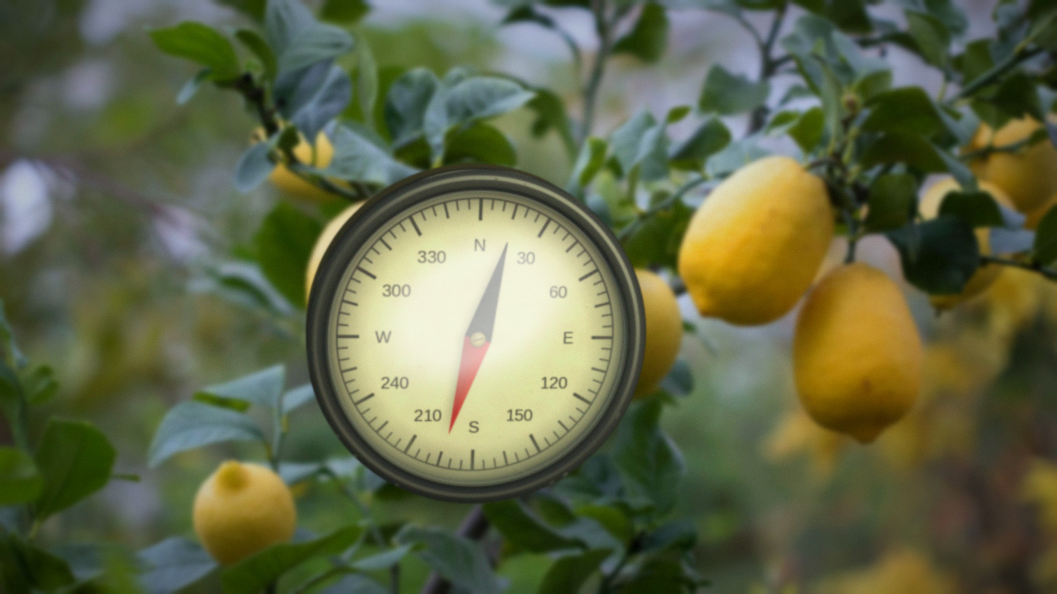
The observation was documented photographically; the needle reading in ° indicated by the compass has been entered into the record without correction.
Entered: 195 °
